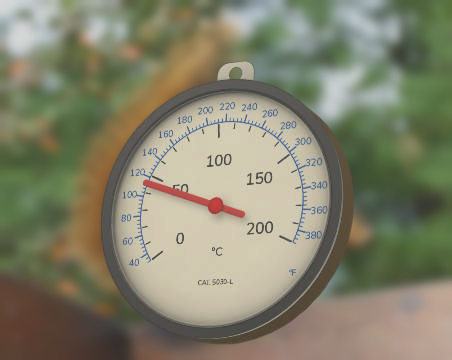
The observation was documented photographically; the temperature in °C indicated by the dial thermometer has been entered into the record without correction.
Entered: 45 °C
